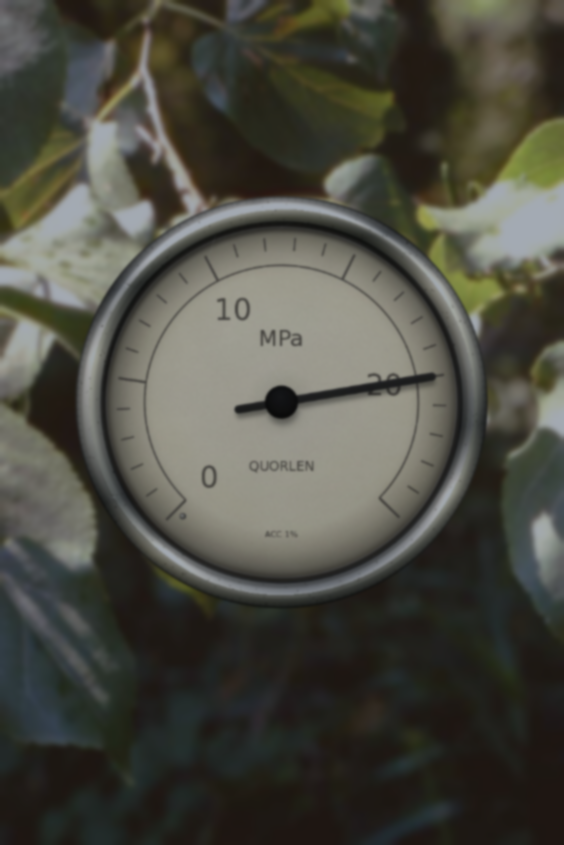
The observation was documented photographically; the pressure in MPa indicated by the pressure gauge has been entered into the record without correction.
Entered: 20 MPa
